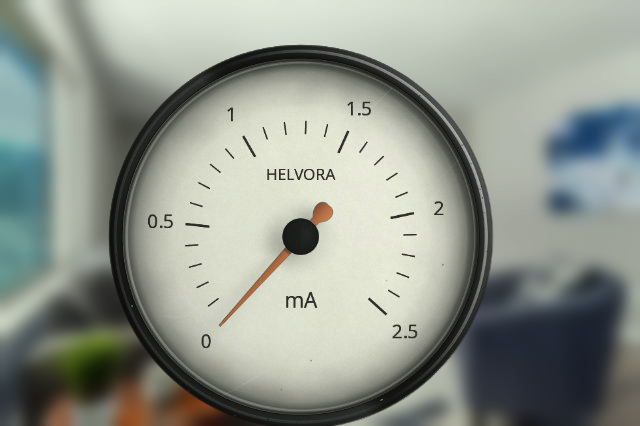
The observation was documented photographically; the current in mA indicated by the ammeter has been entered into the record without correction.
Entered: 0 mA
